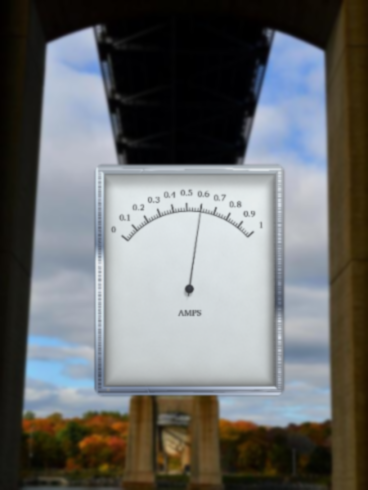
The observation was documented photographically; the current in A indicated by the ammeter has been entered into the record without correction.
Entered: 0.6 A
